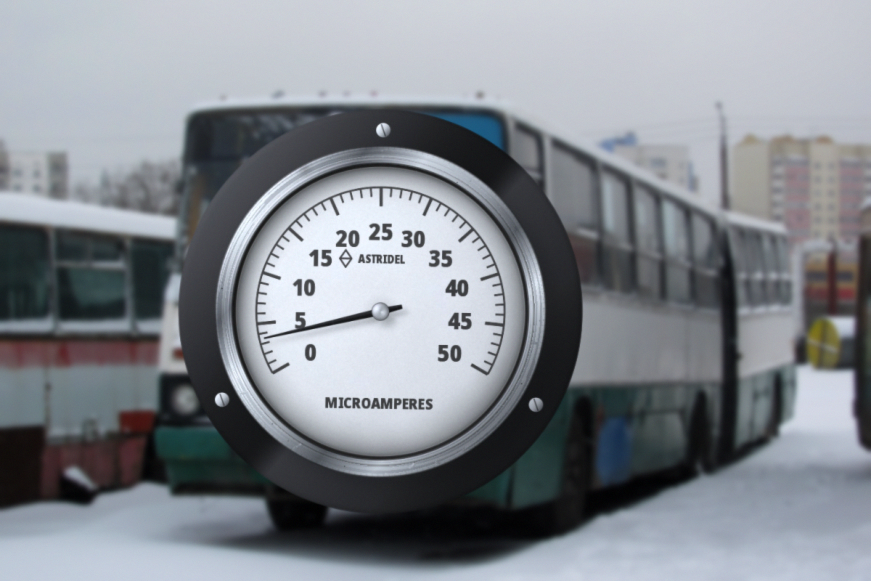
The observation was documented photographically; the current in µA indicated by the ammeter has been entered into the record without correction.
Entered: 3.5 µA
